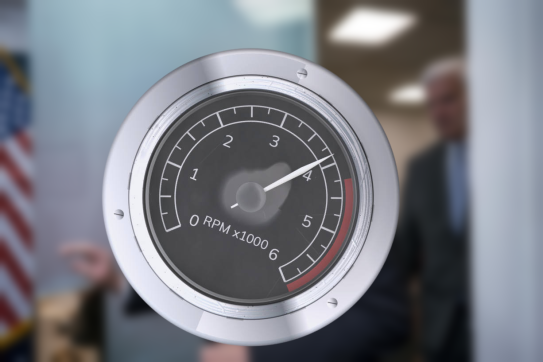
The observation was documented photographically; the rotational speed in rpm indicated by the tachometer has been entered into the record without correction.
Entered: 3875 rpm
